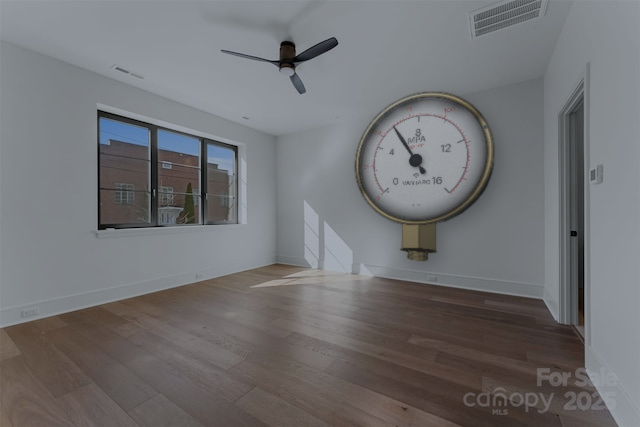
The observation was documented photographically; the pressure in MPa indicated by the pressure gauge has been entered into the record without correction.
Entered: 6 MPa
